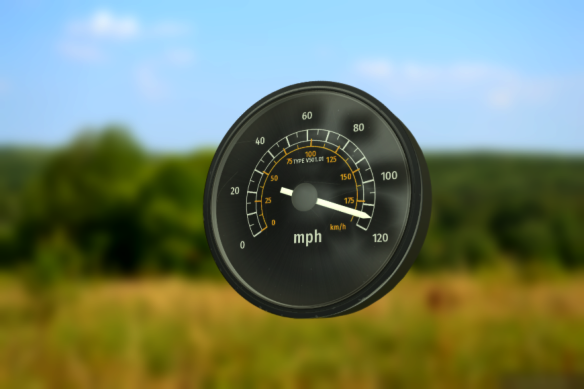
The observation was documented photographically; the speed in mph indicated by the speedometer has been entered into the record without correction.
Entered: 115 mph
